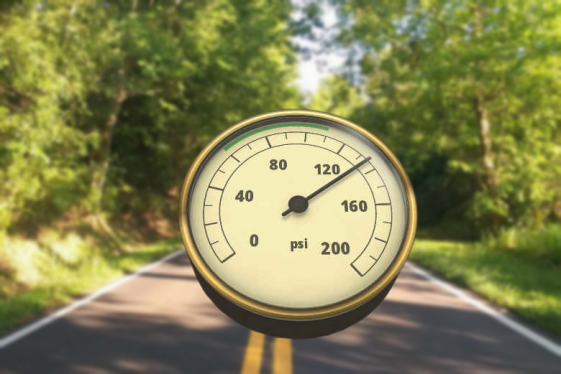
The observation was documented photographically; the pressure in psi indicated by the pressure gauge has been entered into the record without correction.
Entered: 135 psi
